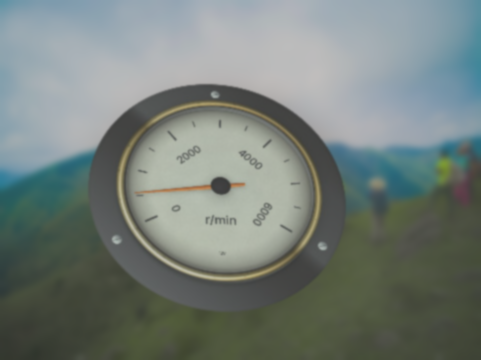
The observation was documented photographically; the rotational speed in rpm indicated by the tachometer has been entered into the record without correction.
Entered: 500 rpm
